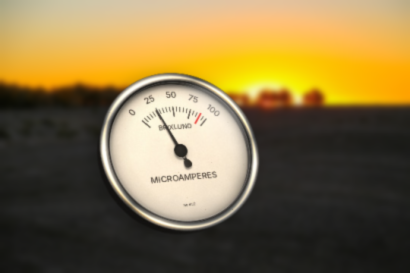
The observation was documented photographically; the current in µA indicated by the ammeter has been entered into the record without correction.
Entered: 25 µA
